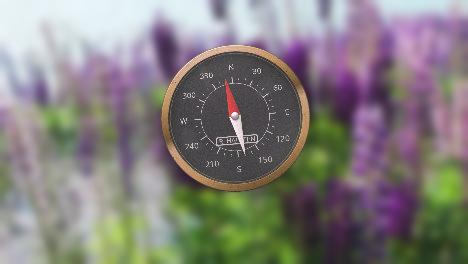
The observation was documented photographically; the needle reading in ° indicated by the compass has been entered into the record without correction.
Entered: 350 °
